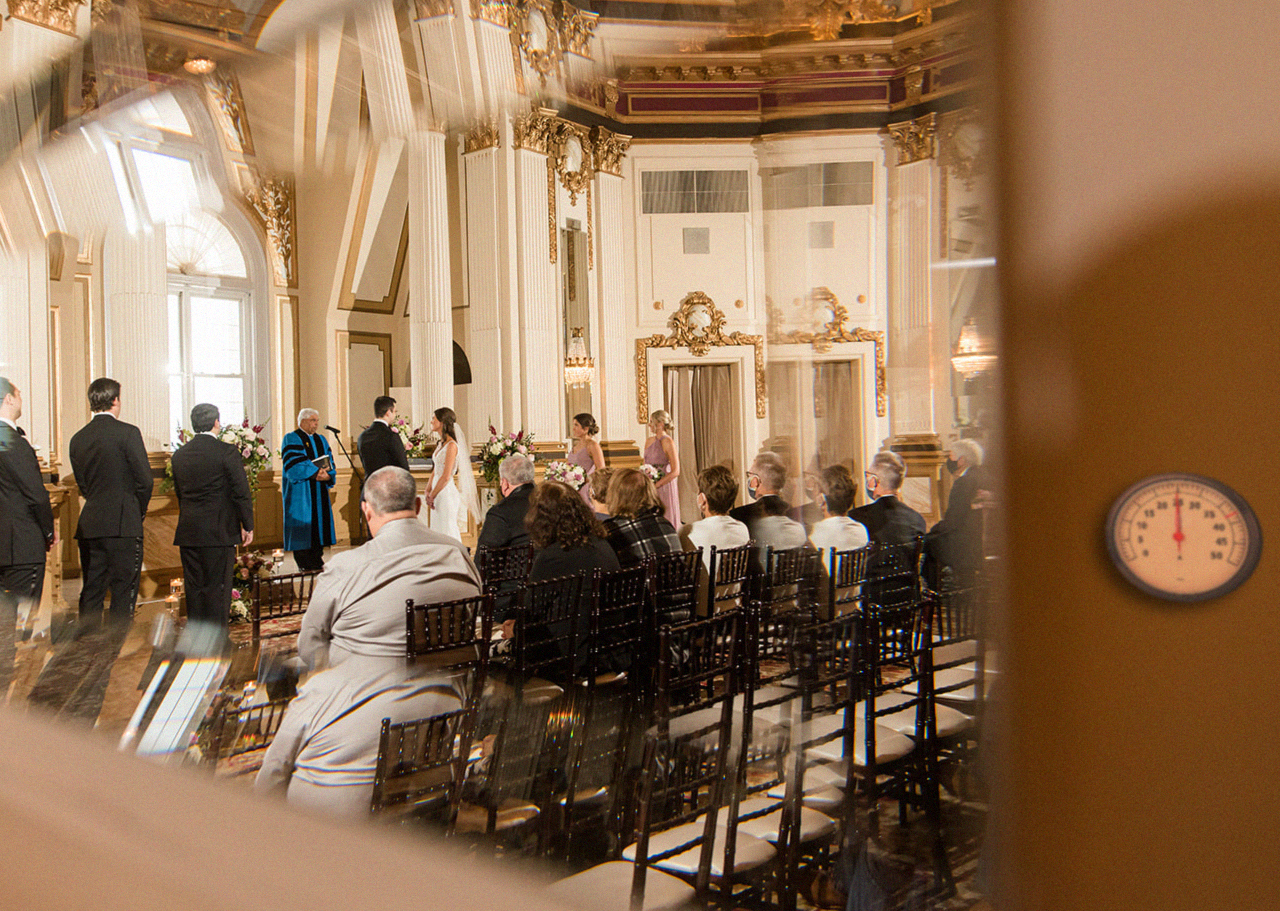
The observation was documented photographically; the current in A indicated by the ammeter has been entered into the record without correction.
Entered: 25 A
